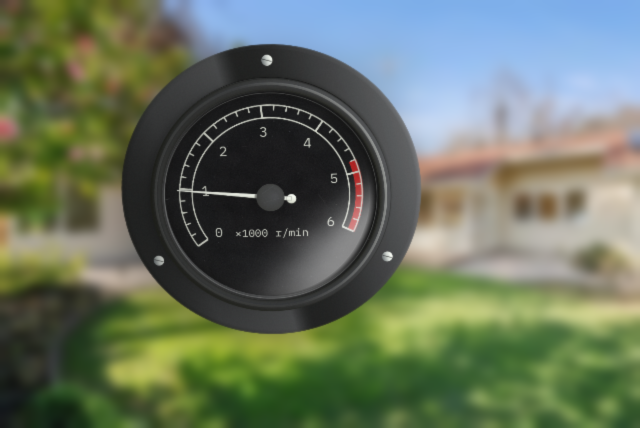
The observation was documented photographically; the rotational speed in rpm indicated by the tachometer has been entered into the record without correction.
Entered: 1000 rpm
